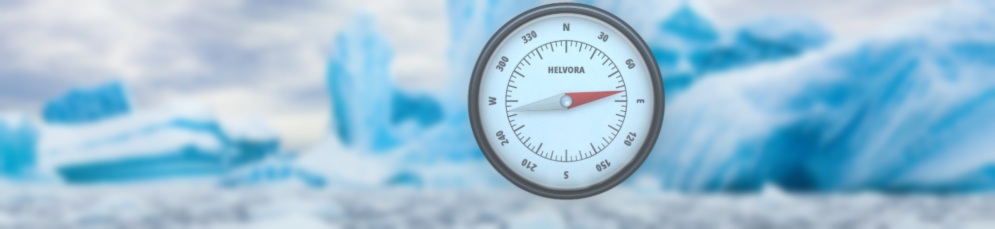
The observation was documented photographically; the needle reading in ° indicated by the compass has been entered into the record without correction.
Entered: 80 °
